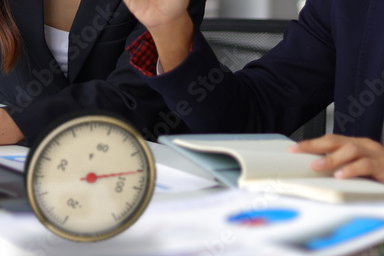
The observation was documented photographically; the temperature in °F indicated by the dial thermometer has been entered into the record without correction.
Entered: 90 °F
